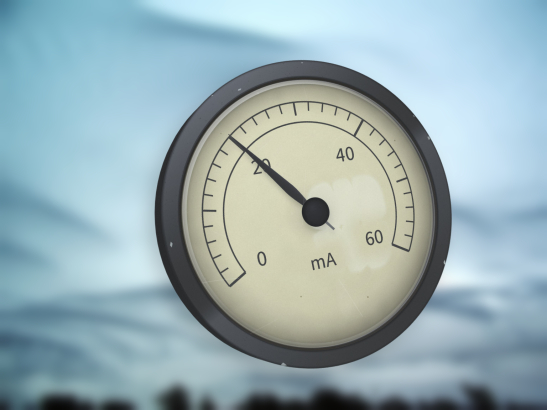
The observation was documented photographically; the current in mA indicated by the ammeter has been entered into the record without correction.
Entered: 20 mA
